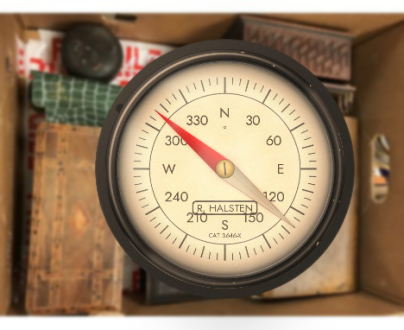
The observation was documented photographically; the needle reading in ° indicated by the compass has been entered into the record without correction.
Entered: 310 °
